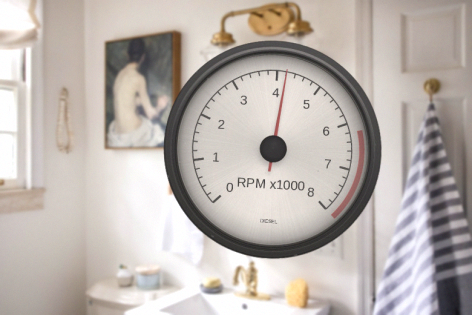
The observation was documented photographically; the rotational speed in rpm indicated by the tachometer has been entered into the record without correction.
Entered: 4200 rpm
